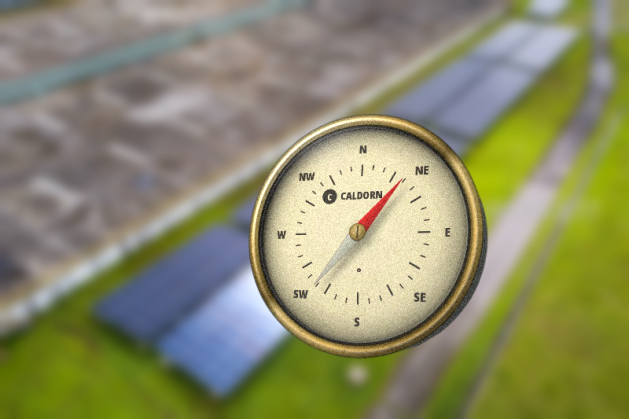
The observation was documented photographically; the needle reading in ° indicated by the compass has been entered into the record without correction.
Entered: 40 °
